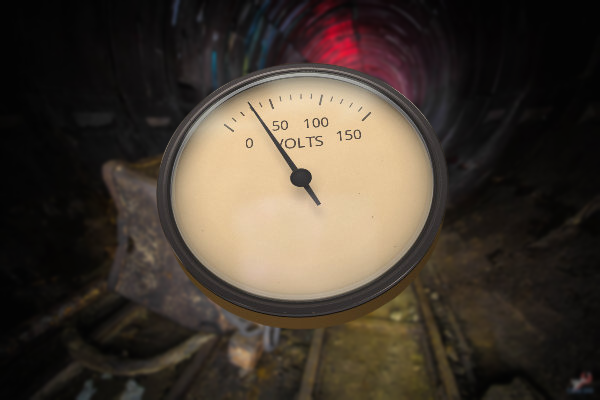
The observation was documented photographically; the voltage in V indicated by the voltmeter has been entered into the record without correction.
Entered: 30 V
